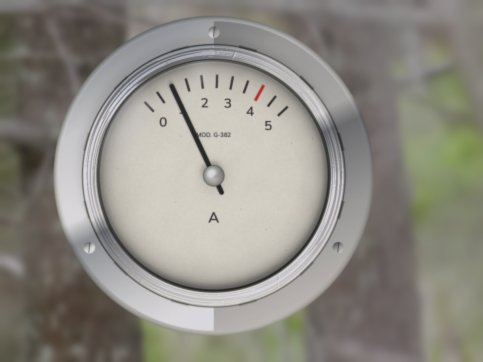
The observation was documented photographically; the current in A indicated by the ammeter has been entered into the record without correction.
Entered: 1 A
